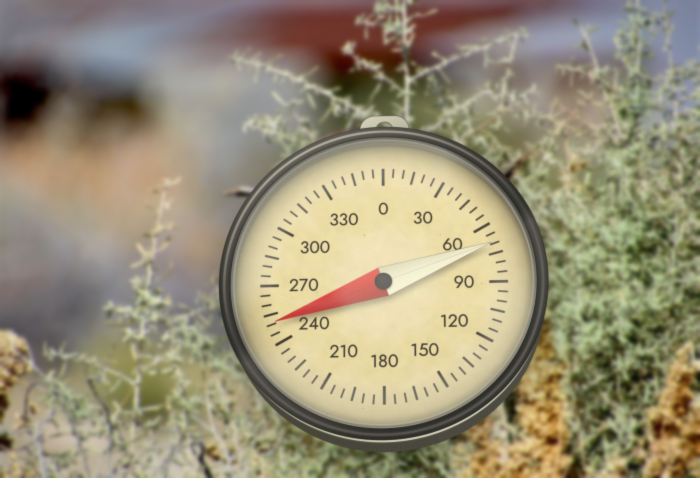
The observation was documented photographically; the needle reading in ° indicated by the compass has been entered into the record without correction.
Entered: 250 °
